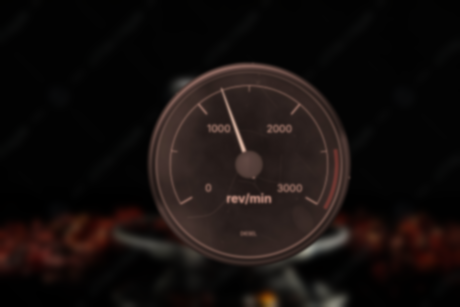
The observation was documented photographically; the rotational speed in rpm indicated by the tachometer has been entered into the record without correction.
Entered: 1250 rpm
